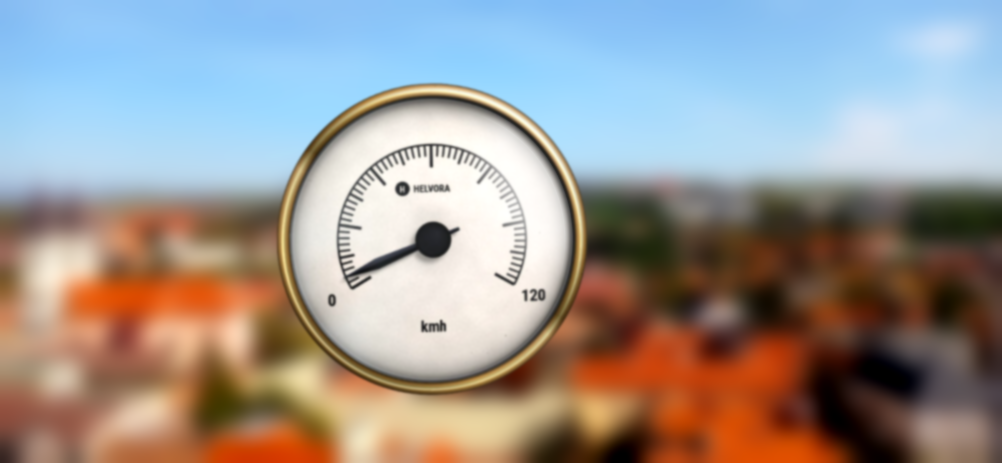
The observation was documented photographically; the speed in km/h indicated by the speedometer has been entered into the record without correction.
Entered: 4 km/h
